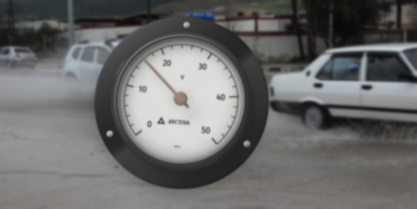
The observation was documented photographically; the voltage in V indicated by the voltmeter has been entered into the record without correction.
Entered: 16 V
